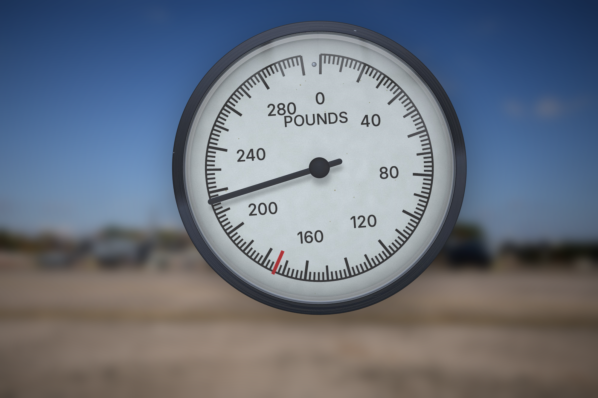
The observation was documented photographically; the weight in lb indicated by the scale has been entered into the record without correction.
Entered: 216 lb
